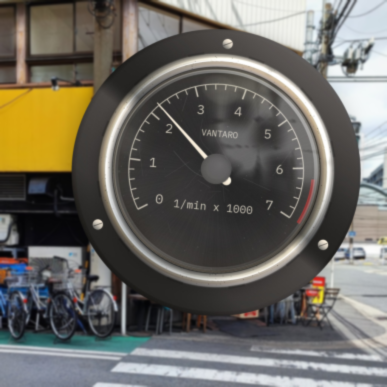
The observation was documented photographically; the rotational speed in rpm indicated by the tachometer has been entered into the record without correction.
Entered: 2200 rpm
